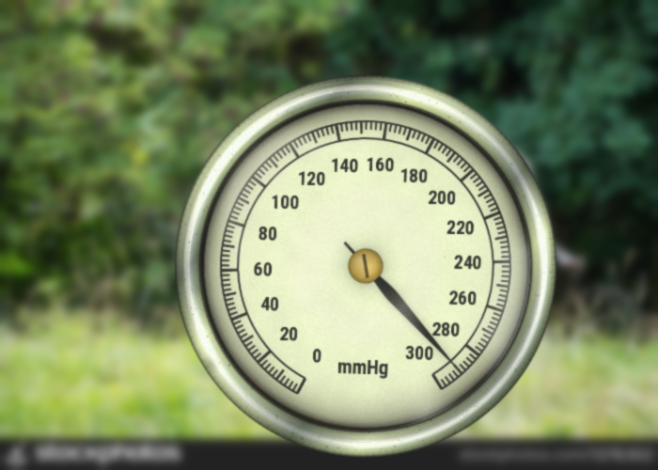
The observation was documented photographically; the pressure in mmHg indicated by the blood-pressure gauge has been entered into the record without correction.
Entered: 290 mmHg
